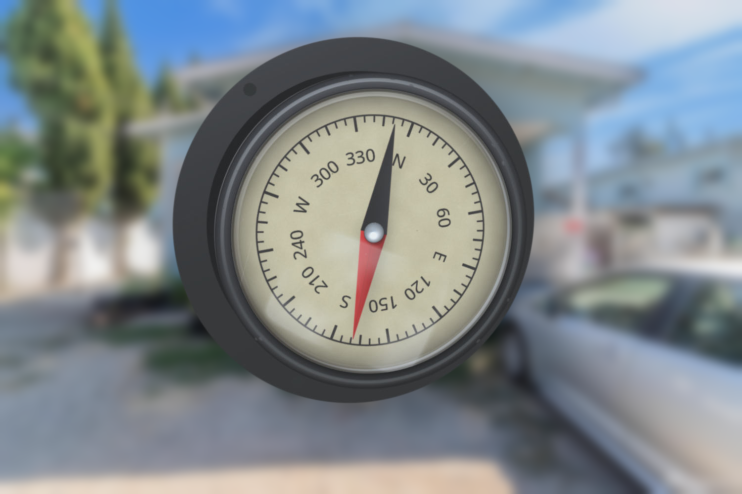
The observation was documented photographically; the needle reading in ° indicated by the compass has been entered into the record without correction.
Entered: 170 °
